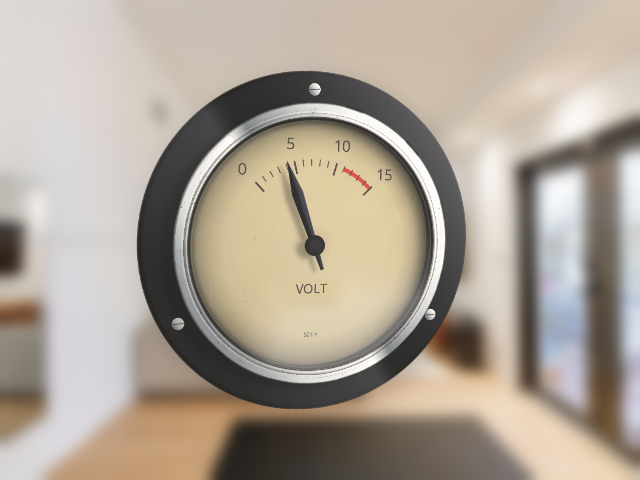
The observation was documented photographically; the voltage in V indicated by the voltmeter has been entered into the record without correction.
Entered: 4 V
